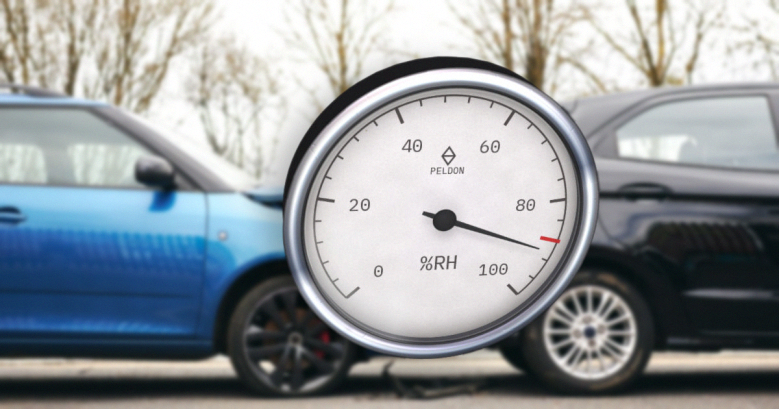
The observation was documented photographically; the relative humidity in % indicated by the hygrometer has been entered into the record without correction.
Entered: 90 %
